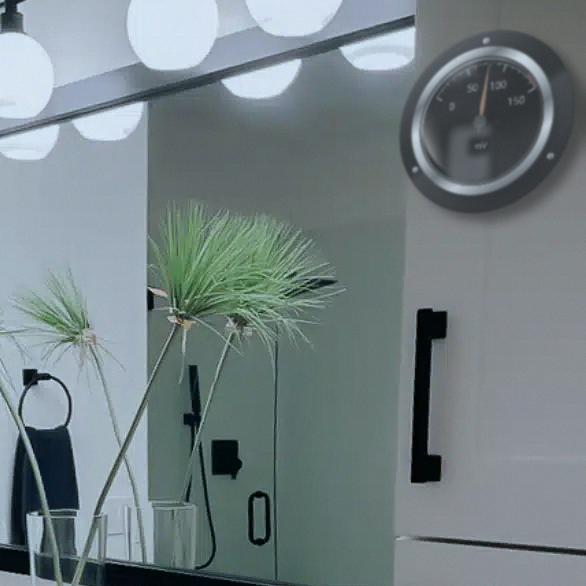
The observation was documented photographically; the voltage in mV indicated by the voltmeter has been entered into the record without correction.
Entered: 80 mV
